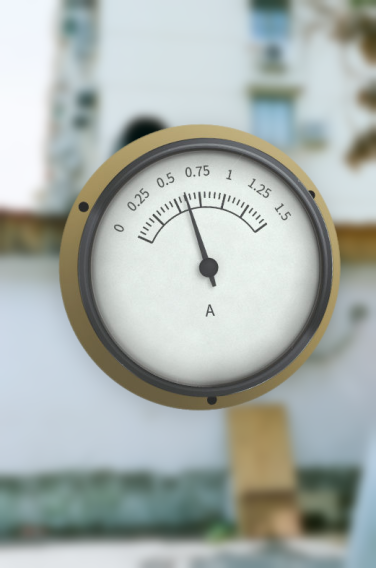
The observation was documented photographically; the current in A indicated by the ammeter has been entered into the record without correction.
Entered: 0.6 A
